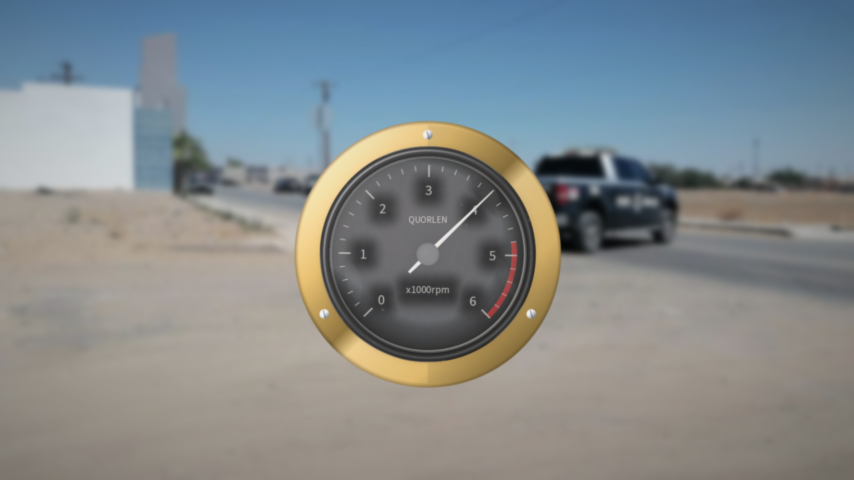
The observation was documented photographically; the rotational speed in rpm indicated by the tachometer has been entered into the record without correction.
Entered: 4000 rpm
